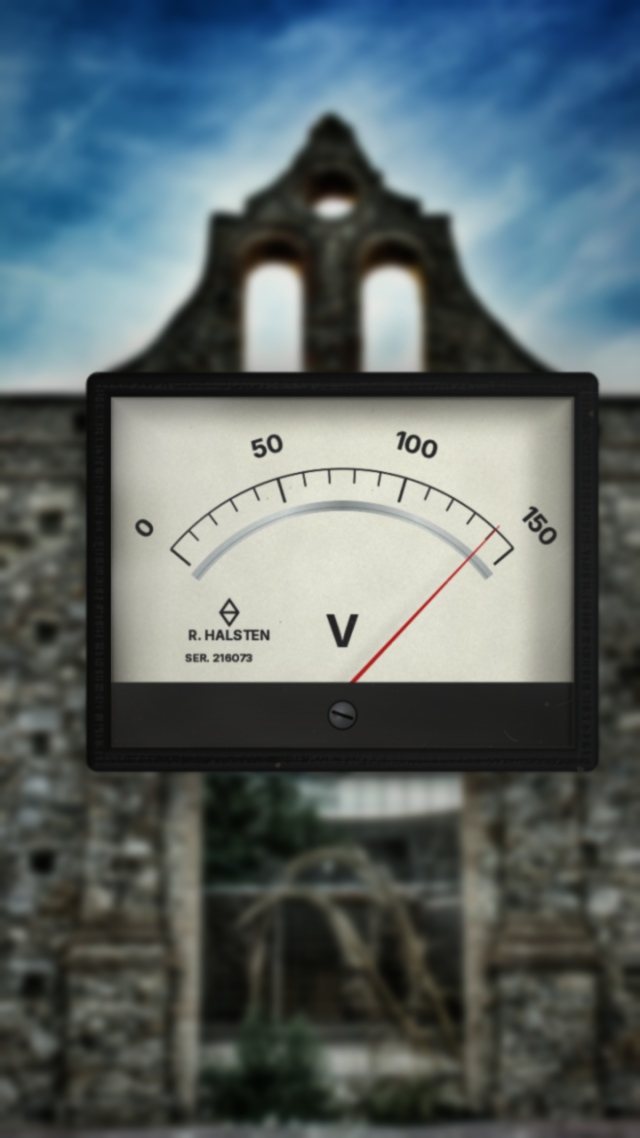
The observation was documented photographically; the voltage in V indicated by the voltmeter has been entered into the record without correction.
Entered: 140 V
